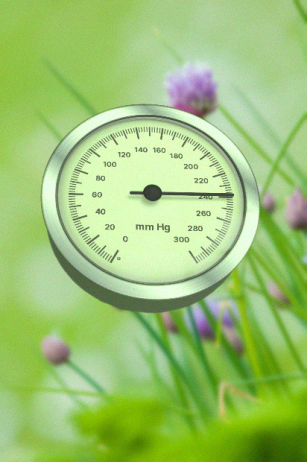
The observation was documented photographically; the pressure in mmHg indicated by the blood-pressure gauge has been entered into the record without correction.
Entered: 240 mmHg
